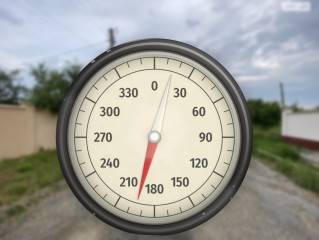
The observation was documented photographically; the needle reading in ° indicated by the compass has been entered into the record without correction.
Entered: 195 °
